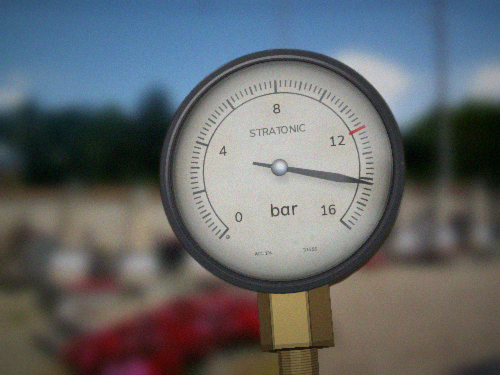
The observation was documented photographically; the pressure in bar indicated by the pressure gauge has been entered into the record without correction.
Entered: 14.2 bar
